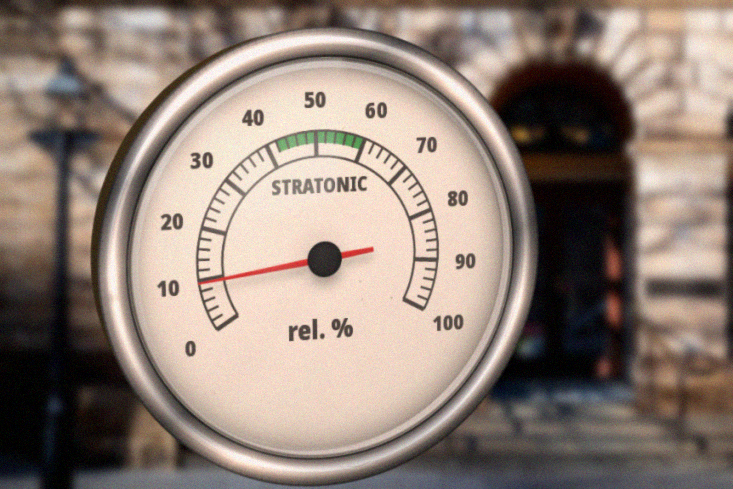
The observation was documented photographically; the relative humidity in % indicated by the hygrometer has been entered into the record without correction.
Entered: 10 %
